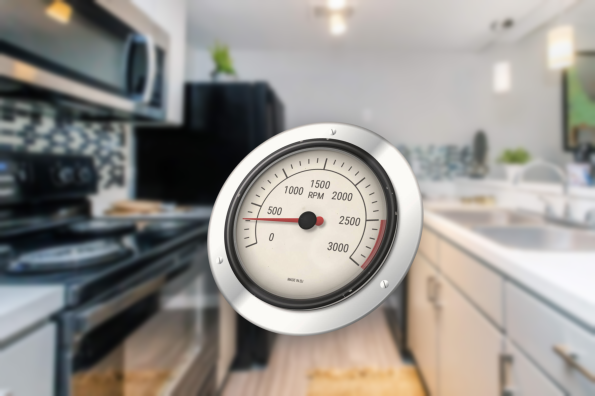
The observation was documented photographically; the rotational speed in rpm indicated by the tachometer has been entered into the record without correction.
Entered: 300 rpm
